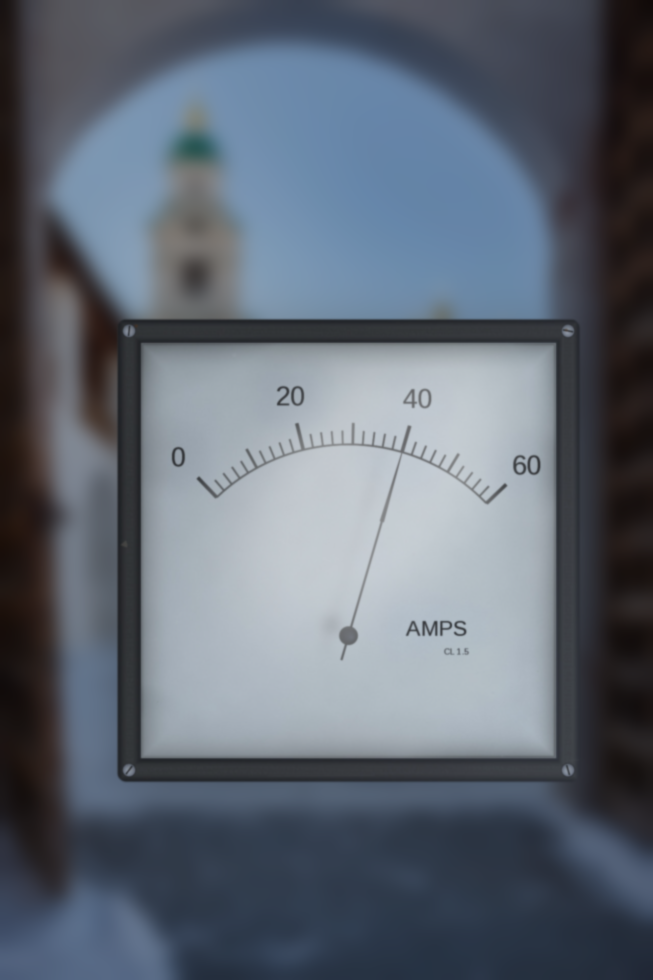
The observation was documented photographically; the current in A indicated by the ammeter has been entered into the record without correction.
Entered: 40 A
